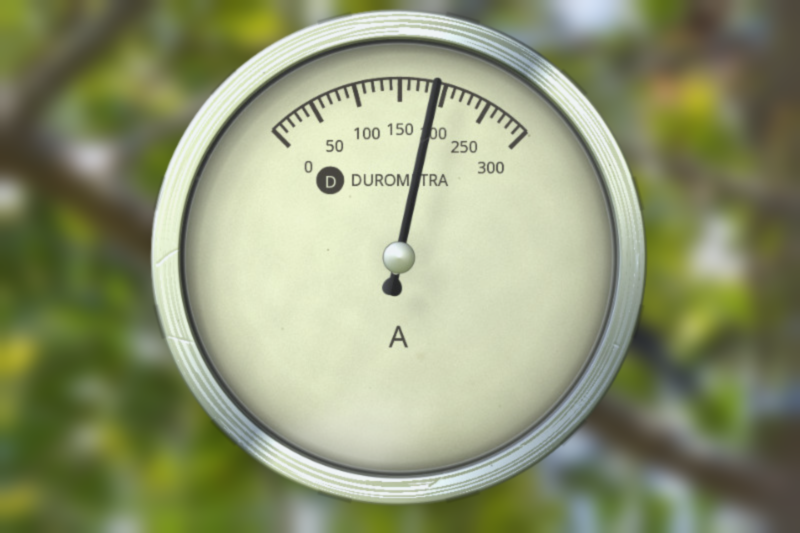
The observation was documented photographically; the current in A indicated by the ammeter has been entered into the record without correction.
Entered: 190 A
